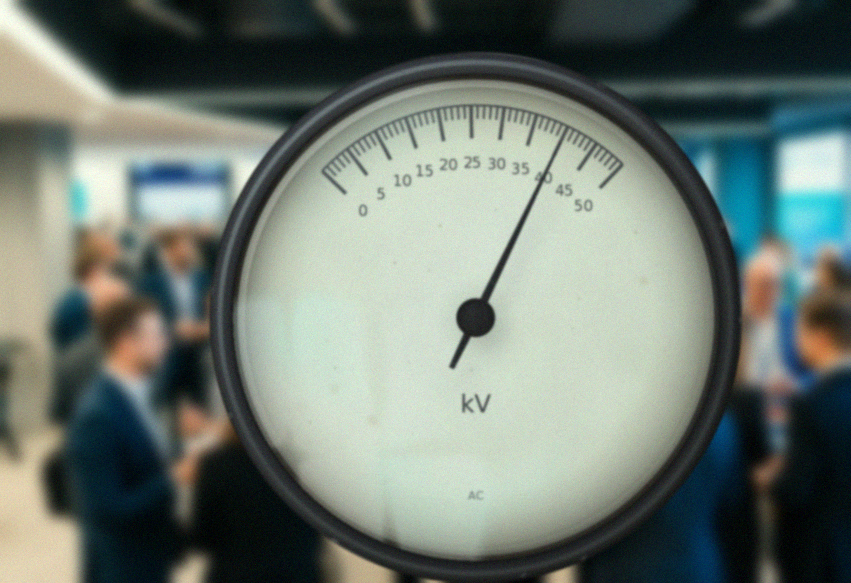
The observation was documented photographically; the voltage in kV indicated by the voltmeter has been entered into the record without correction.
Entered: 40 kV
